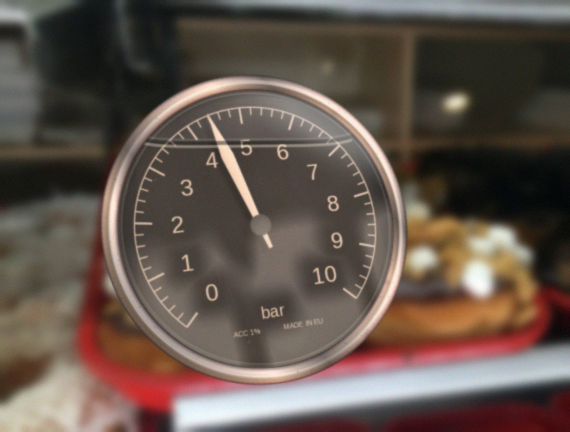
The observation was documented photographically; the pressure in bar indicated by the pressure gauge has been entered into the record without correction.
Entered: 4.4 bar
